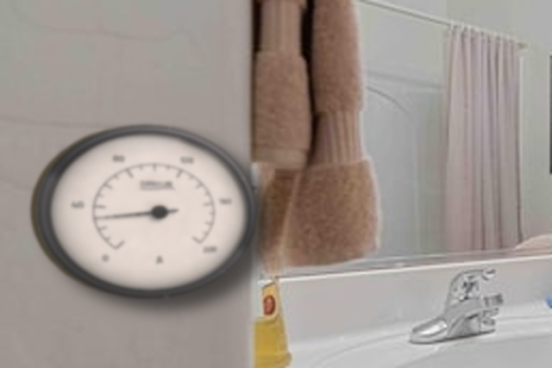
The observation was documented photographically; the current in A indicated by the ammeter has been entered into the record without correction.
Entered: 30 A
